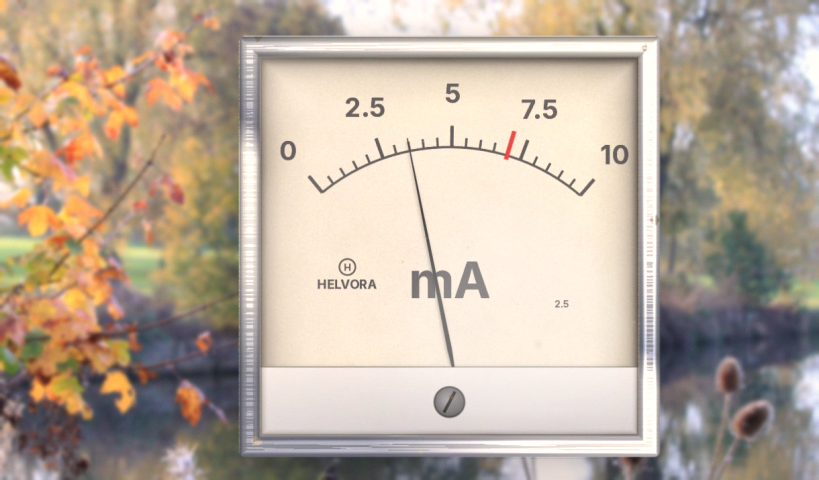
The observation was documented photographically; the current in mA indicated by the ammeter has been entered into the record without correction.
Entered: 3.5 mA
